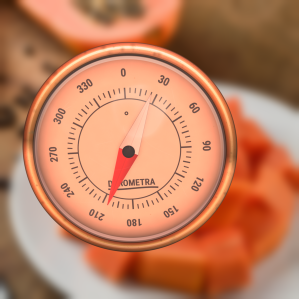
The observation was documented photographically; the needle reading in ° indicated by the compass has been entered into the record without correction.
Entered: 205 °
